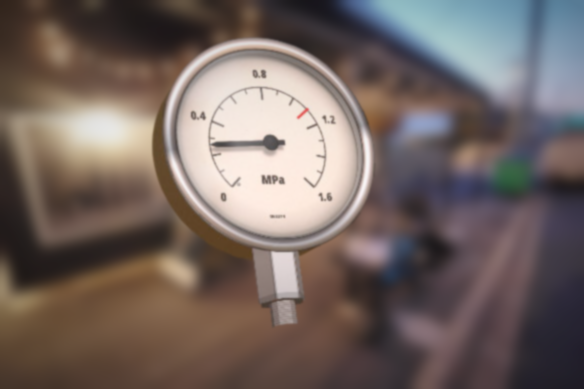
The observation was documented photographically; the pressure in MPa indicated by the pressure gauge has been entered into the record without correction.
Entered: 0.25 MPa
